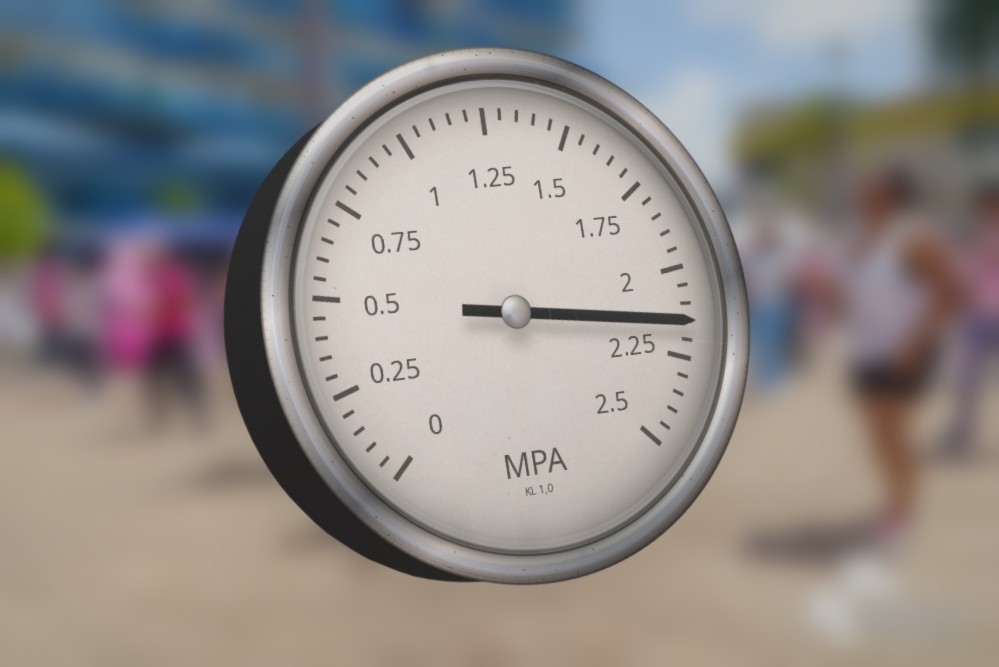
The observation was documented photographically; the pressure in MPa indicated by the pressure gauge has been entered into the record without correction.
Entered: 2.15 MPa
